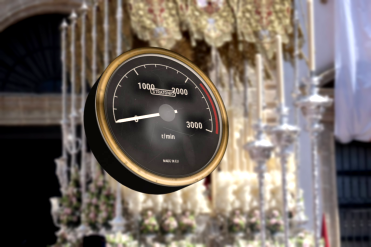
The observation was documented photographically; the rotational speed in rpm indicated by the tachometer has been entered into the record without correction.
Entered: 0 rpm
